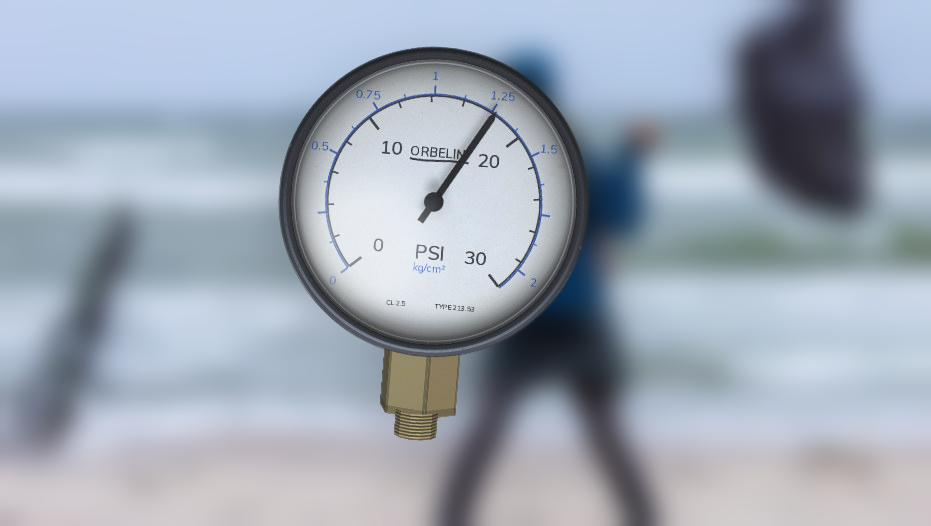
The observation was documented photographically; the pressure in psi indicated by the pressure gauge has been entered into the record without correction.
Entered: 18 psi
